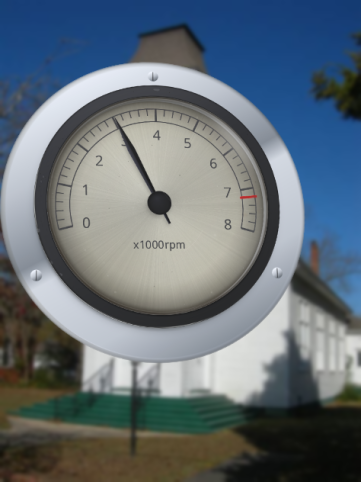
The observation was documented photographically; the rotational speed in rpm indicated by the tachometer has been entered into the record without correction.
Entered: 3000 rpm
